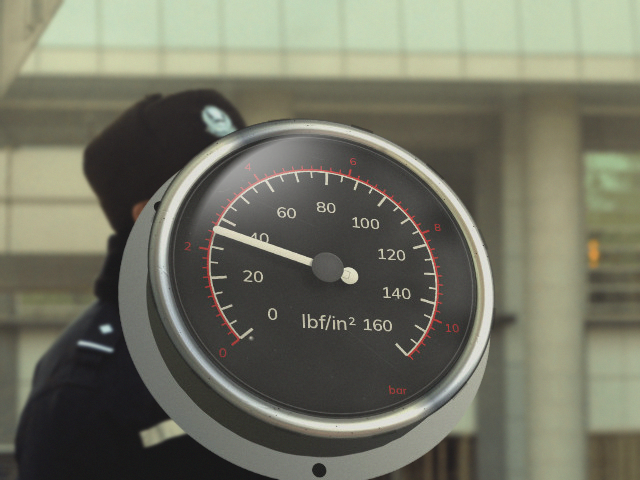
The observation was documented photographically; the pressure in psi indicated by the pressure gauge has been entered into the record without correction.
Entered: 35 psi
